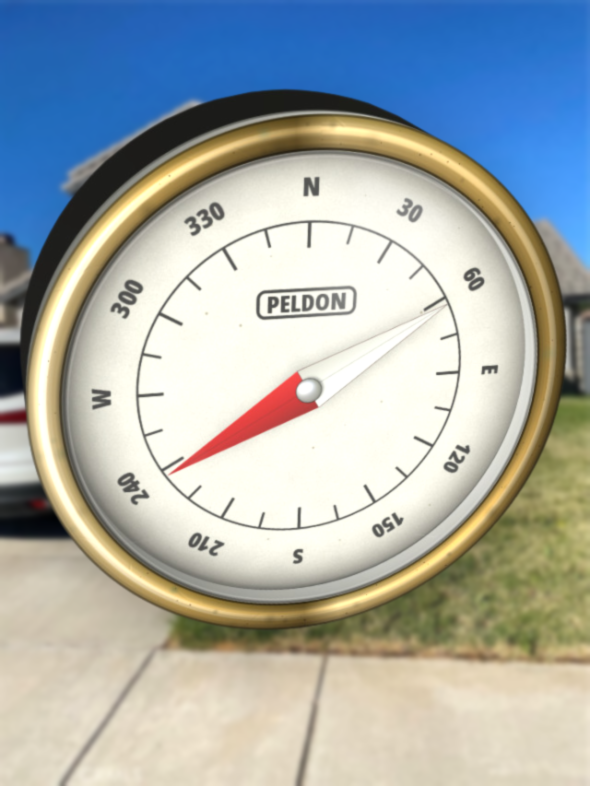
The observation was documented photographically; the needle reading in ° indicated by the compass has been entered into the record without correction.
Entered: 240 °
